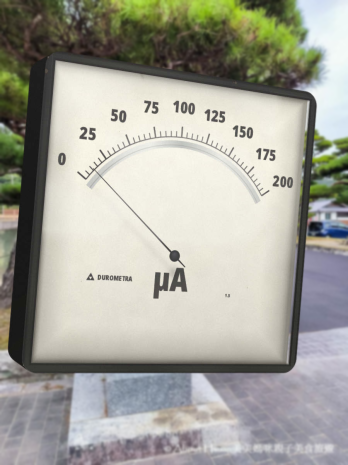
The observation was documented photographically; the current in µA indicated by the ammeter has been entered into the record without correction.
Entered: 10 µA
